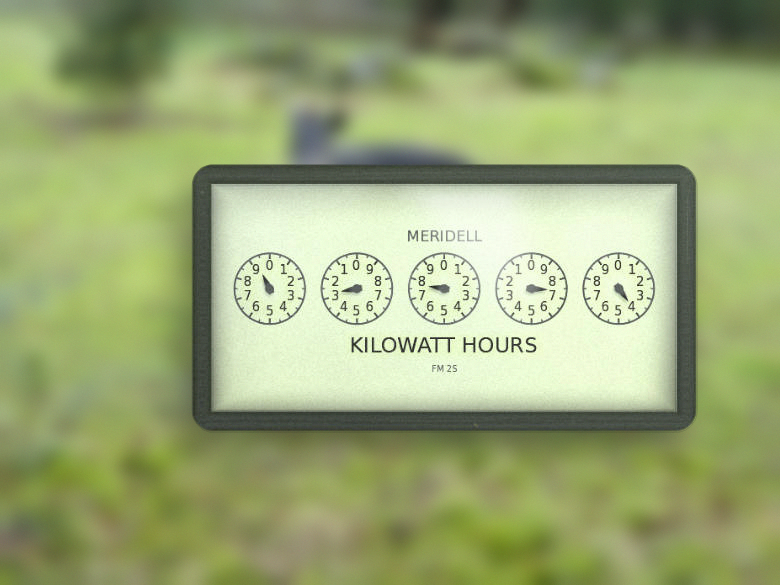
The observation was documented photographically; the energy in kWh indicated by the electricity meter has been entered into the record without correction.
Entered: 92774 kWh
